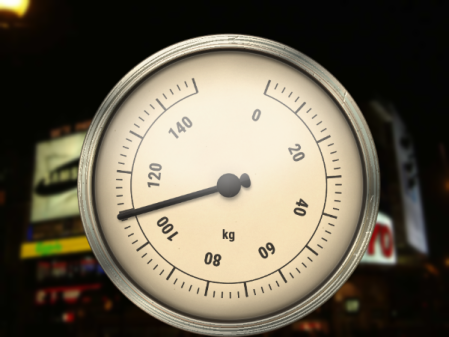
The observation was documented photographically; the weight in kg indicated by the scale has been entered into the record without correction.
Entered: 109 kg
